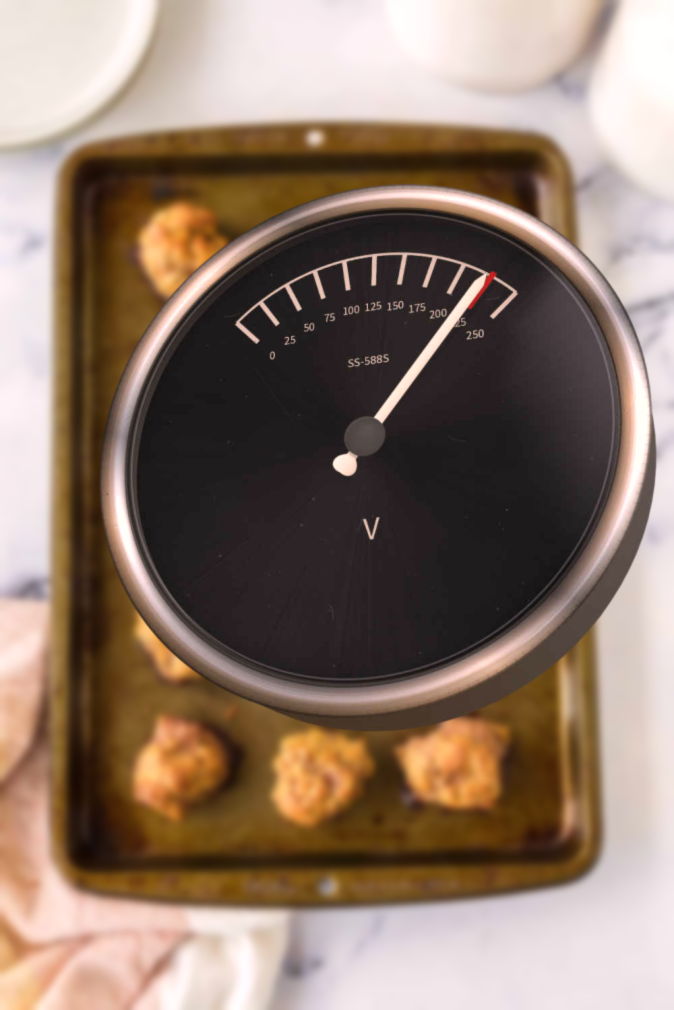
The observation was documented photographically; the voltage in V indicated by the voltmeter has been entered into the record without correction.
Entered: 225 V
